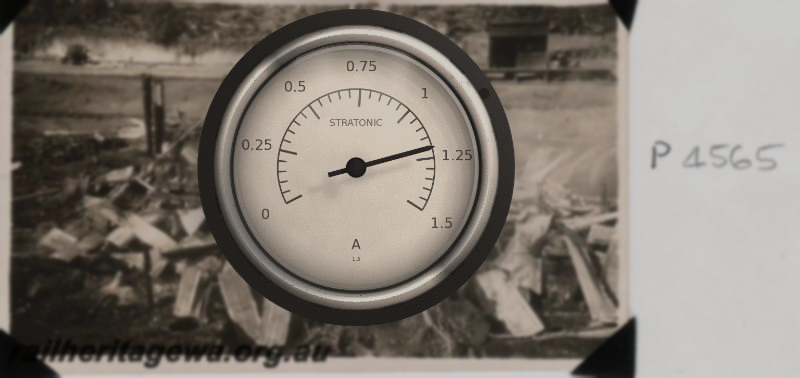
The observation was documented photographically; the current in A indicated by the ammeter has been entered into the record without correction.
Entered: 1.2 A
